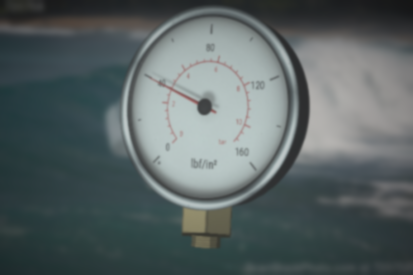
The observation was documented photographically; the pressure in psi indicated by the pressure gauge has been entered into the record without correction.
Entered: 40 psi
